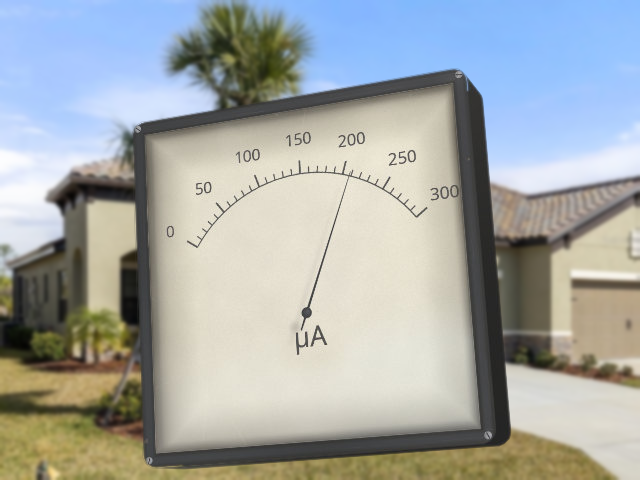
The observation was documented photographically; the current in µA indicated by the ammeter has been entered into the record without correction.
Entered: 210 µA
